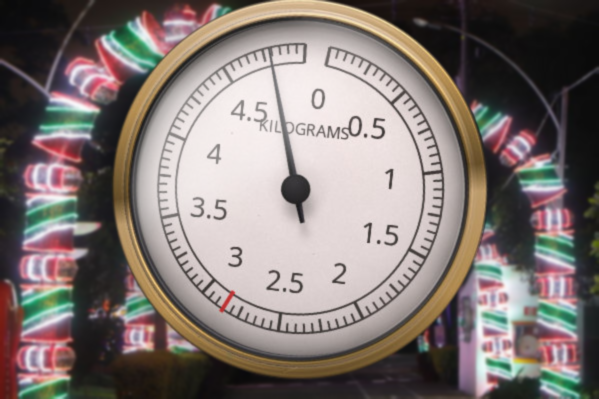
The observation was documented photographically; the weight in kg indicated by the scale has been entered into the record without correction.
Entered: 4.8 kg
